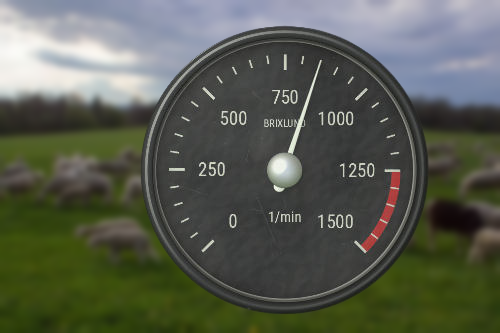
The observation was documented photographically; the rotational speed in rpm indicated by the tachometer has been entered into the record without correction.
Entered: 850 rpm
